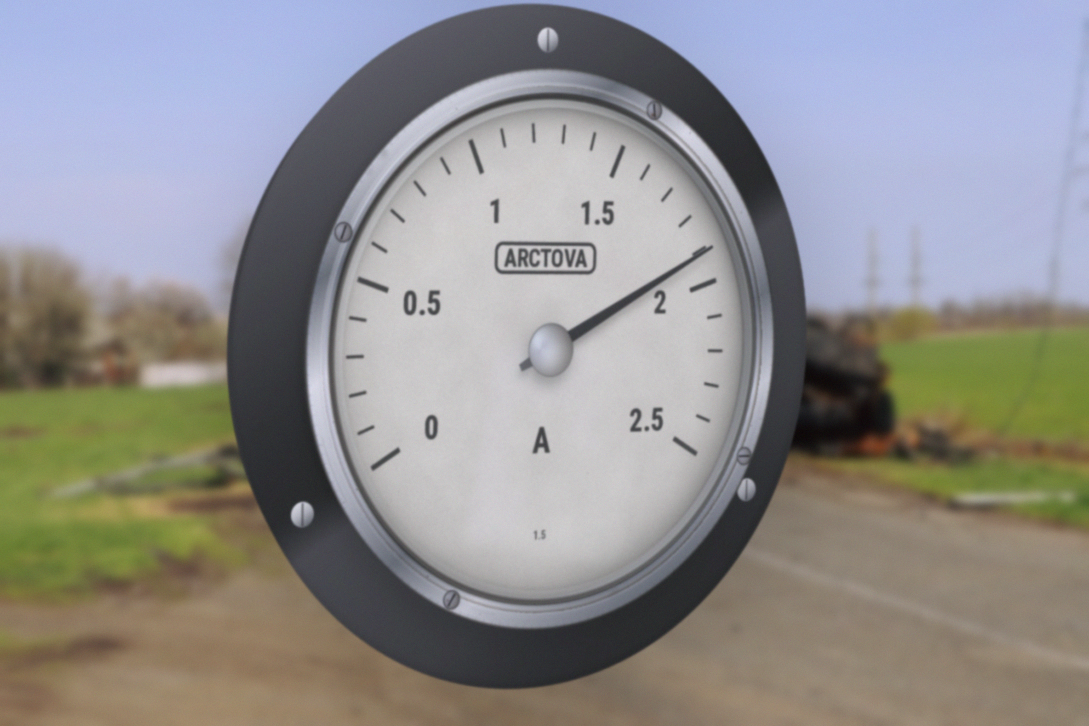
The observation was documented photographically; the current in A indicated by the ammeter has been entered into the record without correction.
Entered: 1.9 A
